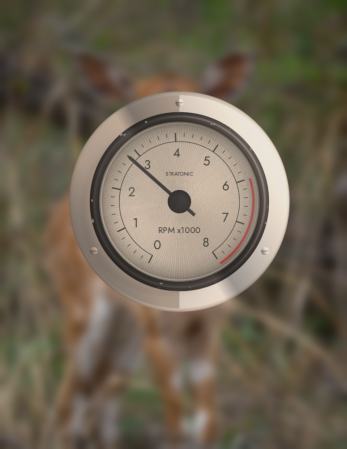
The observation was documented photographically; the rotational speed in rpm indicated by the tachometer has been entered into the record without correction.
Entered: 2800 rpm
